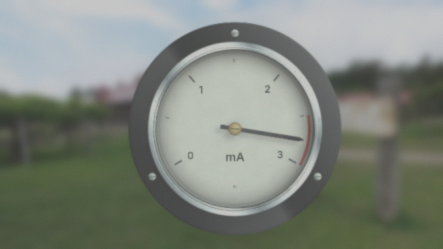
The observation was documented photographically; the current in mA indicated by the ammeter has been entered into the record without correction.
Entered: 2.75 mA
